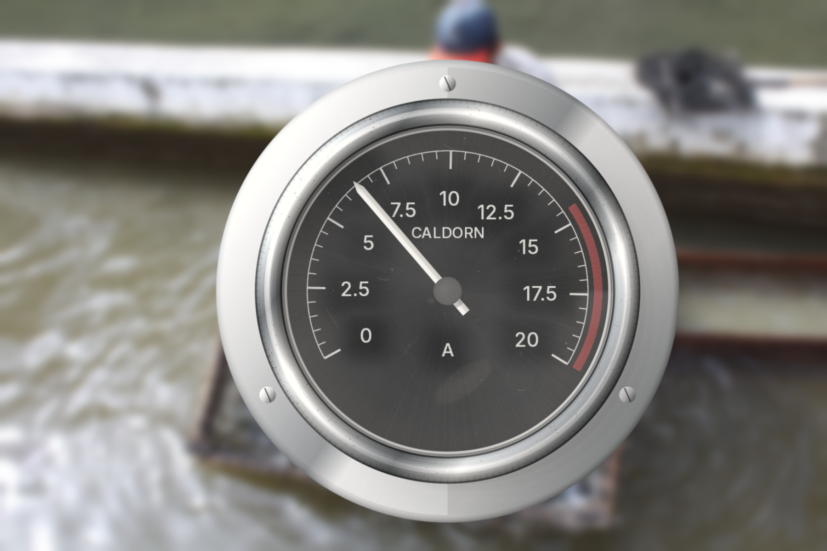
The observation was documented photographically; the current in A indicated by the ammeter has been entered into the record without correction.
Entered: 6.5 A
